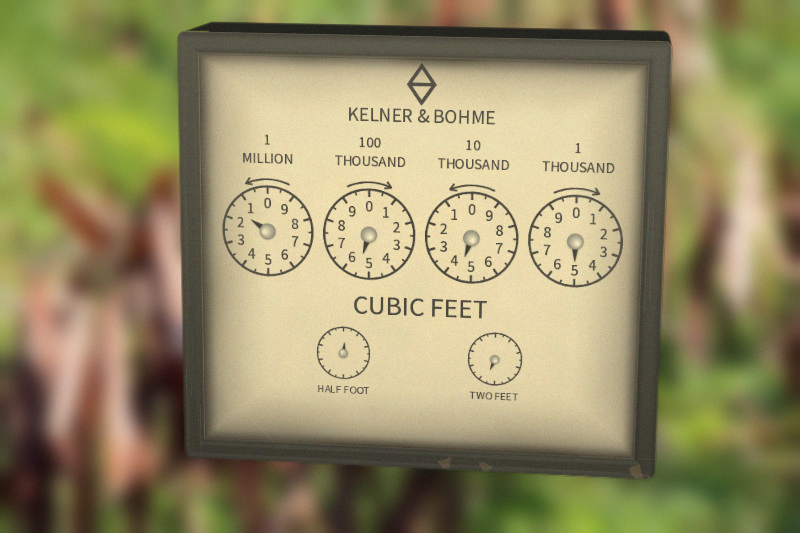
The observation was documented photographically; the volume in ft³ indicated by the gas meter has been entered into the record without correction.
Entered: 154500 ft³
